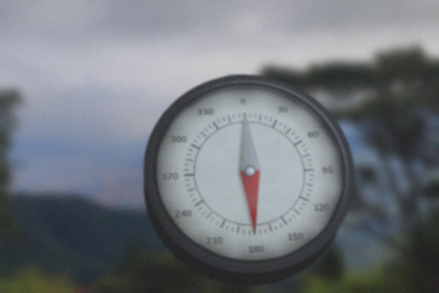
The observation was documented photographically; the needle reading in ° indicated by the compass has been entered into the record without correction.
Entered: 180 °
